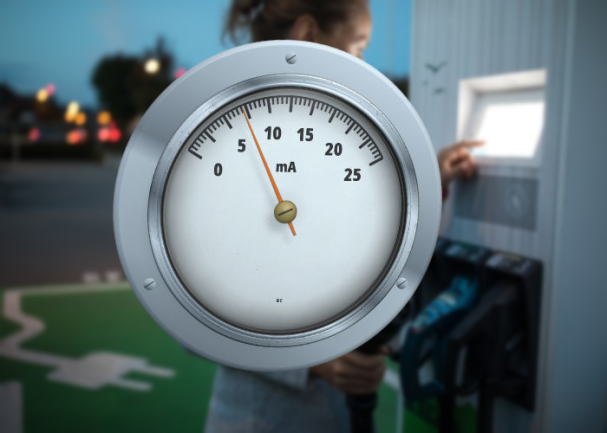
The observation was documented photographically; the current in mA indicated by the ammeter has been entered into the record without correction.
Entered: 7 mA
